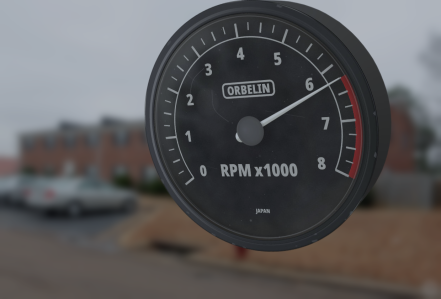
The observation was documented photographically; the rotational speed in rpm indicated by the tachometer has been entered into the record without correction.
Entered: 6250 rpm
